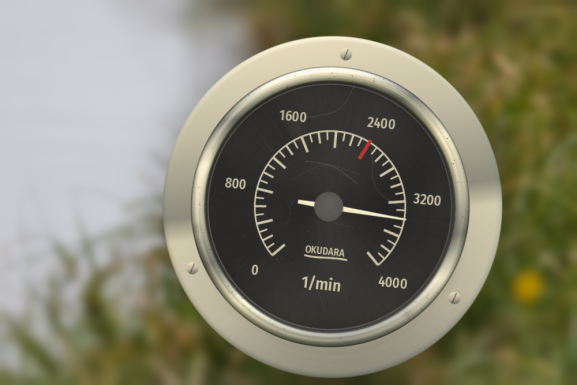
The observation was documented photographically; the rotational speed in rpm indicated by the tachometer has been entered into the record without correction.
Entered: 3400 rpm
